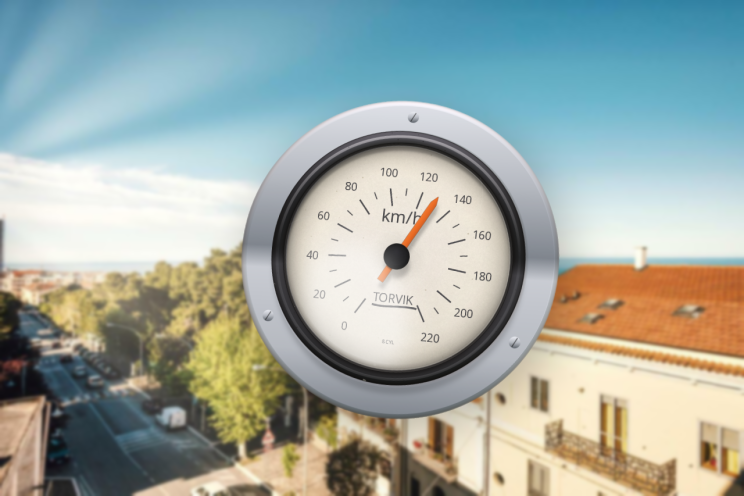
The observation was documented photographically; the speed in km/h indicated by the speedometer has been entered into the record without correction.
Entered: 130 km/h
